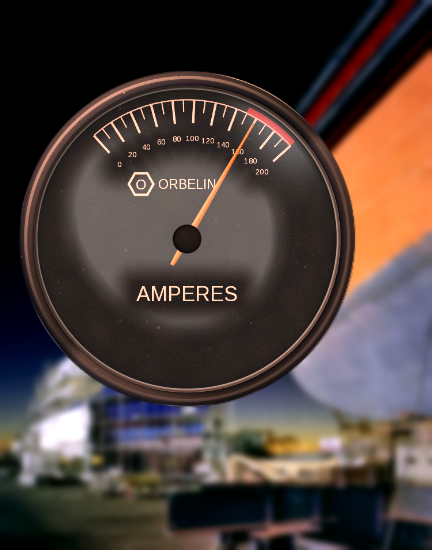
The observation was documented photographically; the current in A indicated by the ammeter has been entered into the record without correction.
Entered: 160 A
